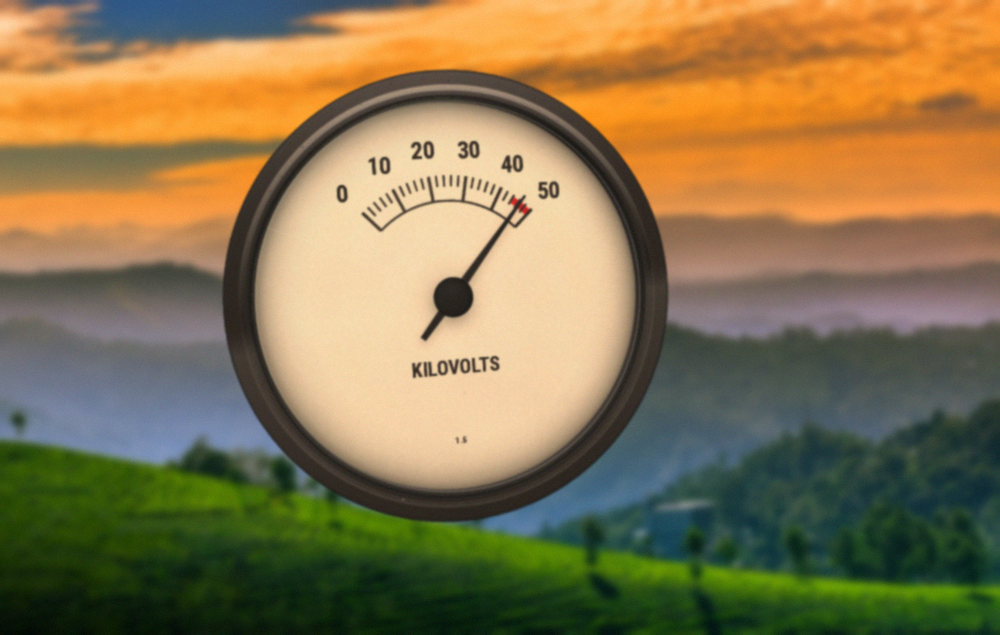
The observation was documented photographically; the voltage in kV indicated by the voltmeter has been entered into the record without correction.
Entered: 46 kV
